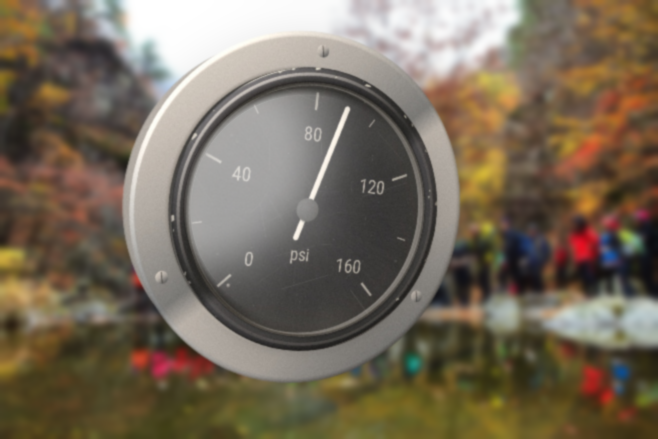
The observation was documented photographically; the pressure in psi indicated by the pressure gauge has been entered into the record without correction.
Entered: 90 psi
